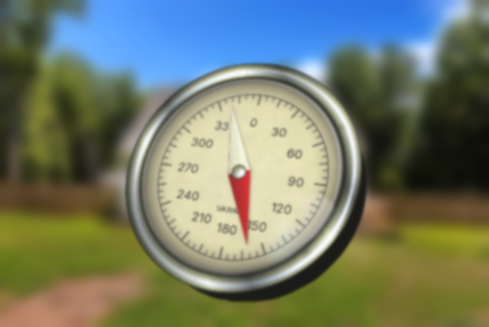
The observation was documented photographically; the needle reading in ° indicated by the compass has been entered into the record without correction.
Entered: 160 °
